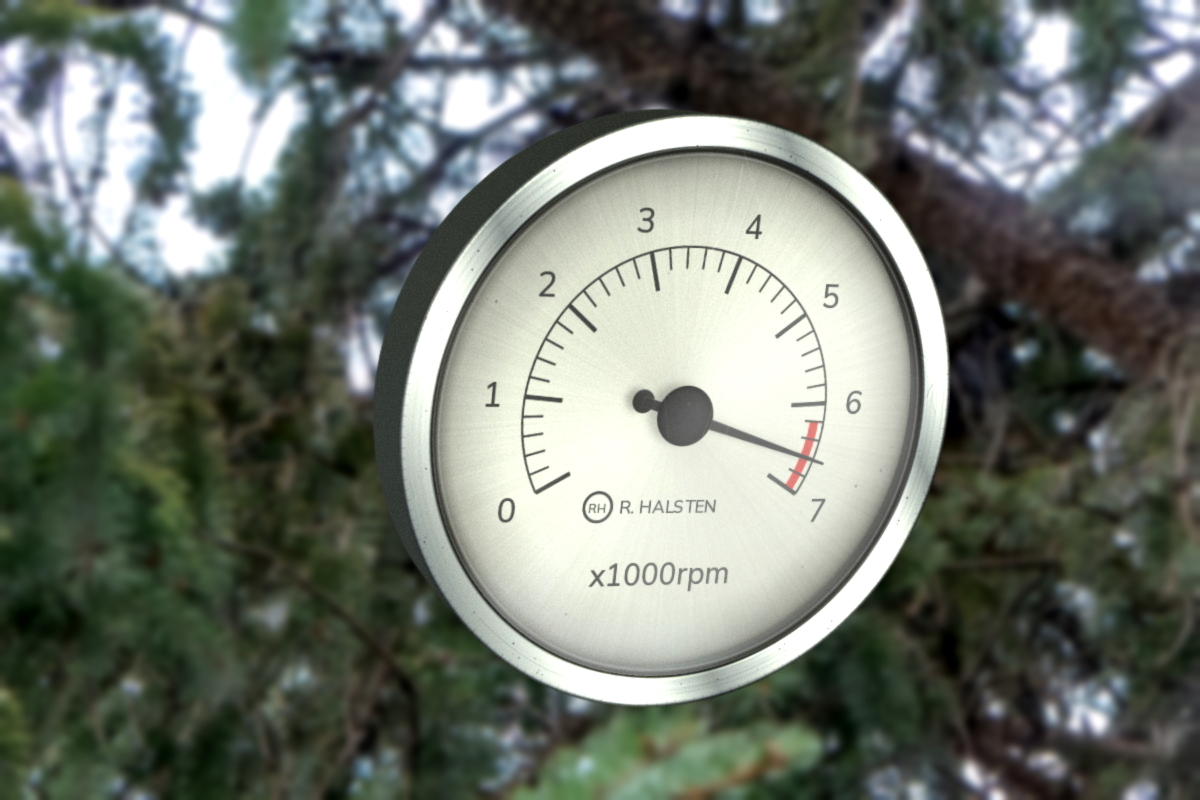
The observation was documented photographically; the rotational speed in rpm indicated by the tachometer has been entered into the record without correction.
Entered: 6600 rpm
